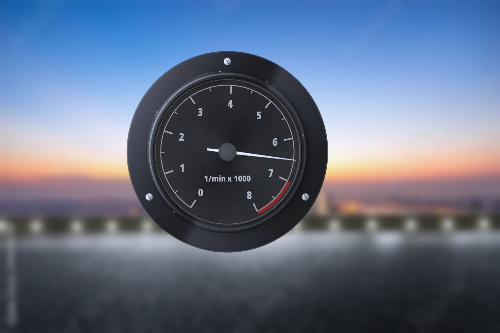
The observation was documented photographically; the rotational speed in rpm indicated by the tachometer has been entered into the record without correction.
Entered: 6500 rpm
